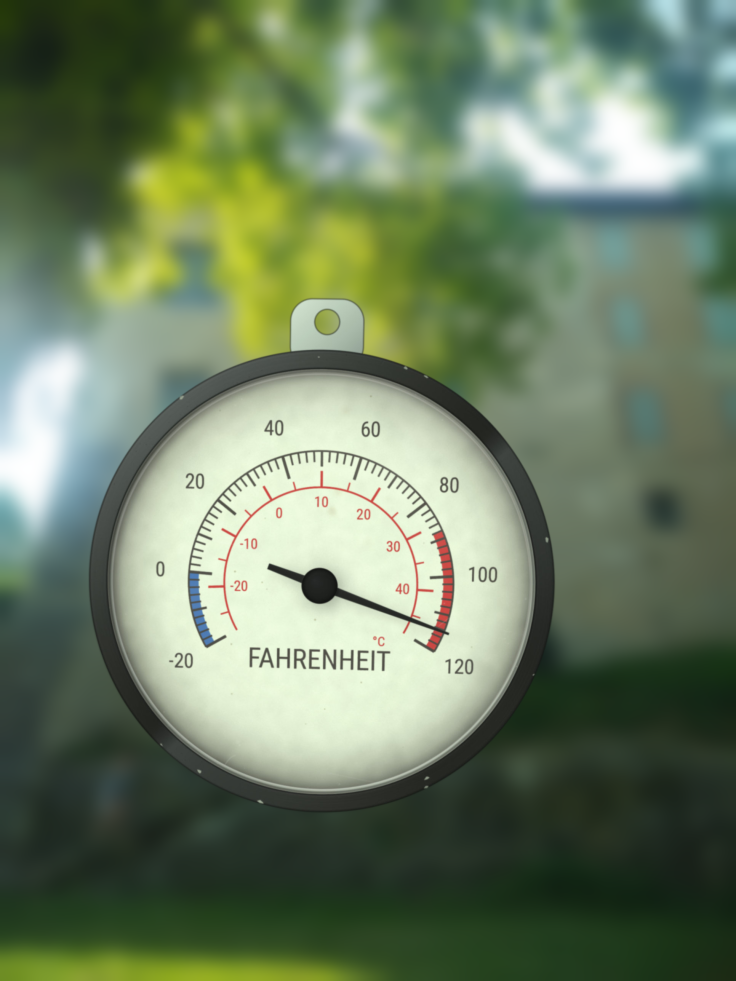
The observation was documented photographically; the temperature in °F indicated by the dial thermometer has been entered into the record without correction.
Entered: 114 °F
